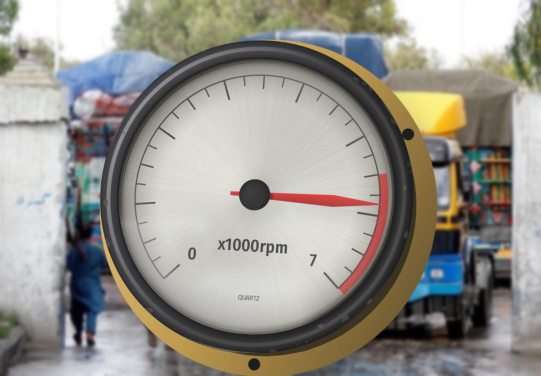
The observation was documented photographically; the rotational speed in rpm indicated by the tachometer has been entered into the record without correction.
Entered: 5875 rpm
